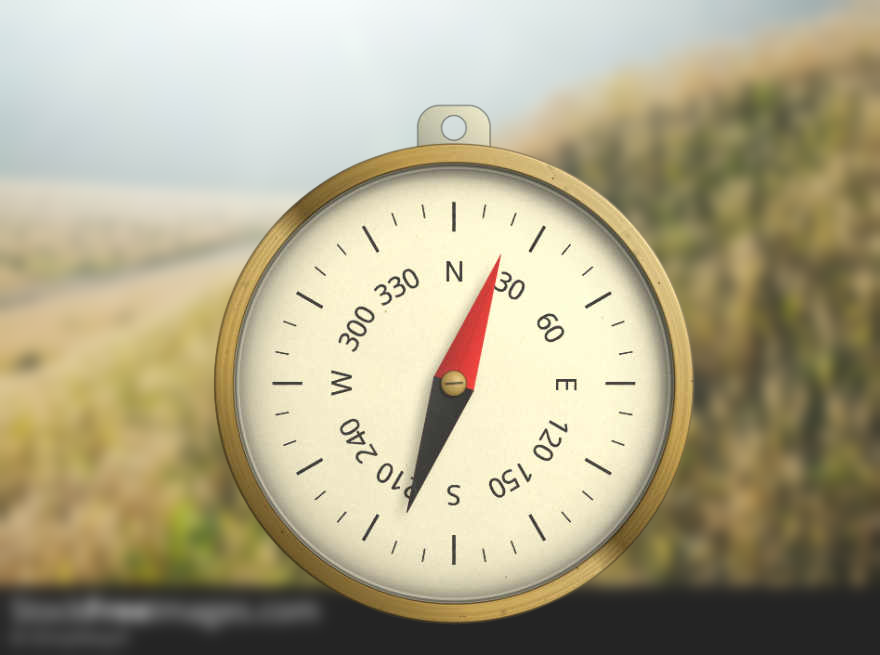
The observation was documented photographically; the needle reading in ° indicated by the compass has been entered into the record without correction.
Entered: 20 °
